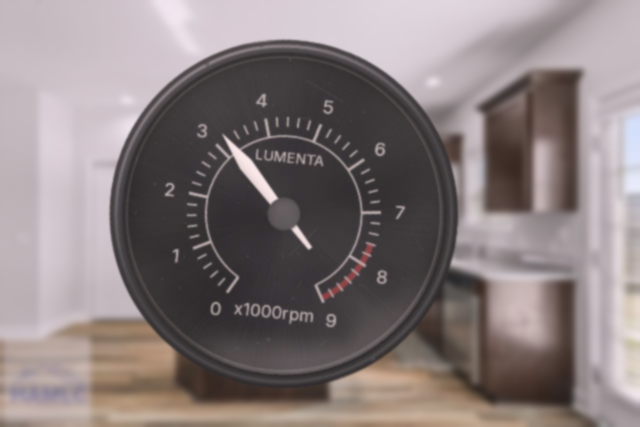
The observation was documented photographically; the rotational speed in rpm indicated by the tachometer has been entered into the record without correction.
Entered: 3200 rpm
